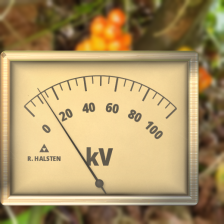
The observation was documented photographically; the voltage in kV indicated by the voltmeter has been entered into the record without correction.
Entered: 12.5 kV
